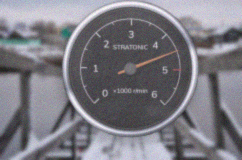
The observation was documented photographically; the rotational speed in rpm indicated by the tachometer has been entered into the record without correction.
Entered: 4500 rpm
